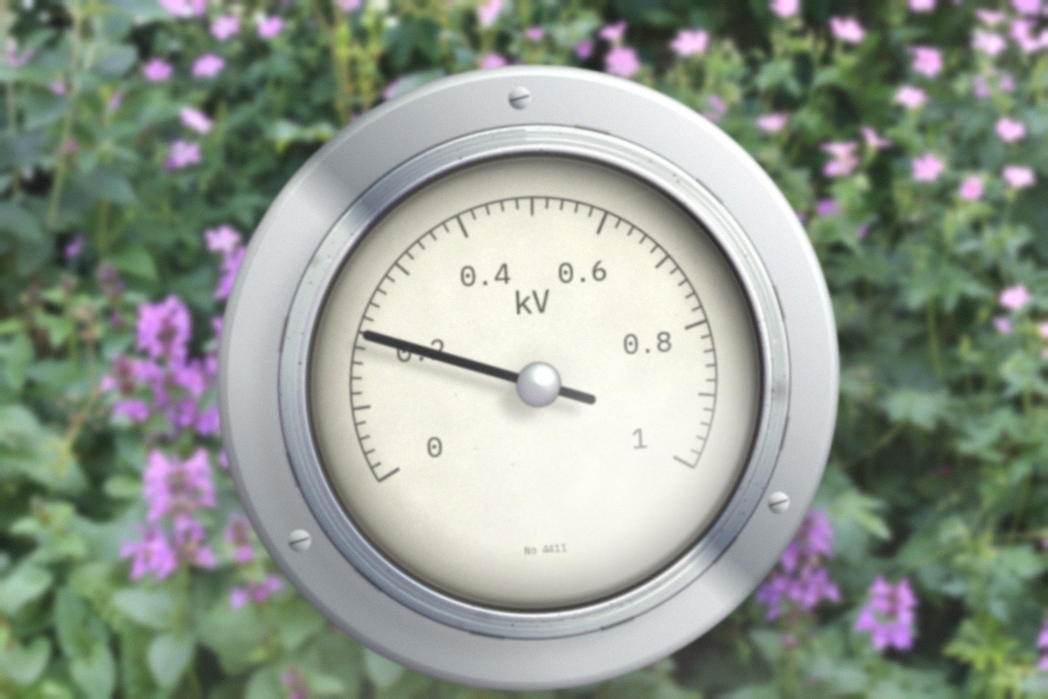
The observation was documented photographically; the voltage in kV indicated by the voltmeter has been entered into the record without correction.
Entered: 0.2 kV
